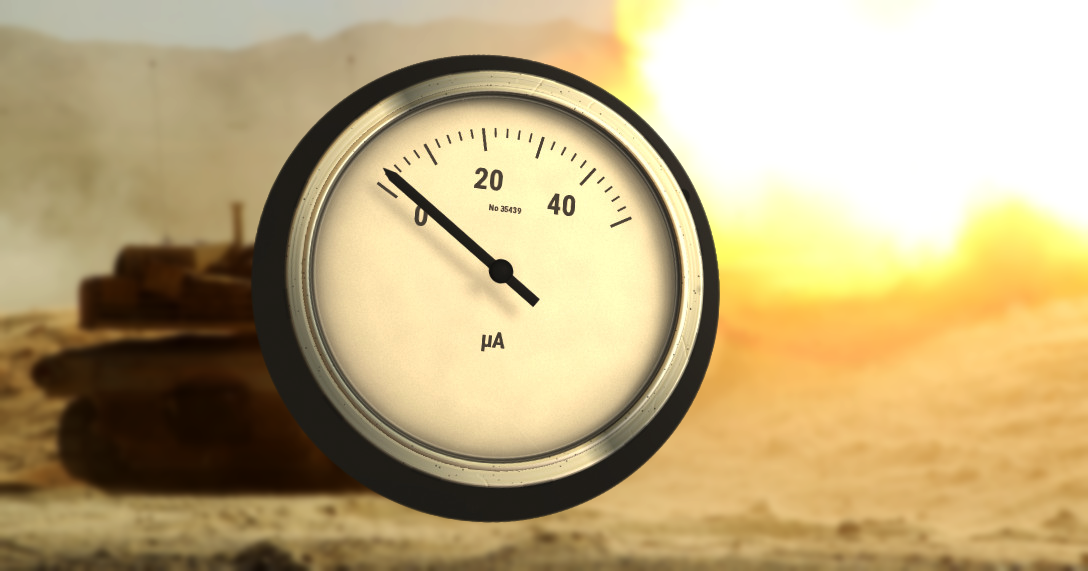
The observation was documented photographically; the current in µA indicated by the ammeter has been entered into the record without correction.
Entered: 2 µA
